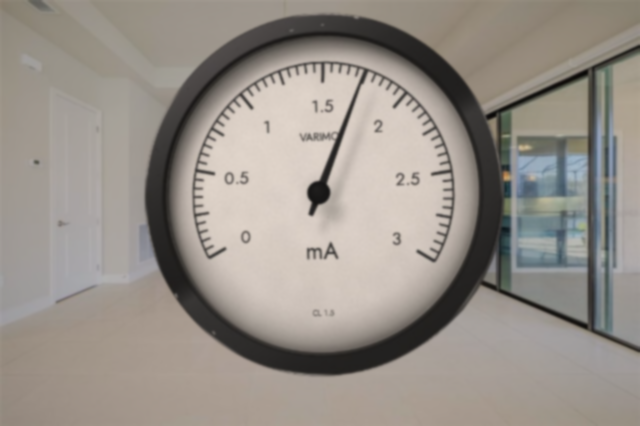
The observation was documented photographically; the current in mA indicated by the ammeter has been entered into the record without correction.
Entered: 1.75 mA
